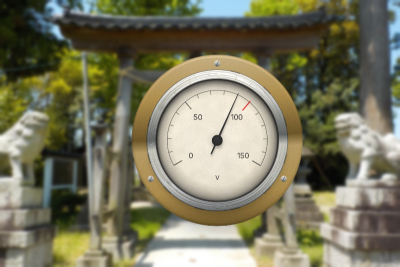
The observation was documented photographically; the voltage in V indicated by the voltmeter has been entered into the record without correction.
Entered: 90 V
